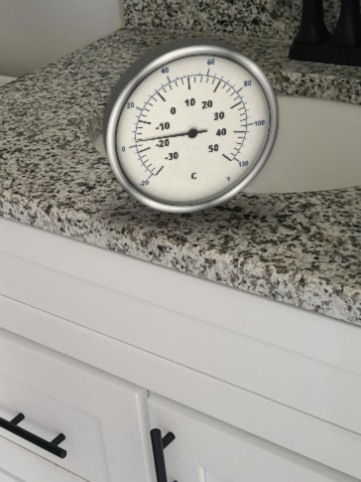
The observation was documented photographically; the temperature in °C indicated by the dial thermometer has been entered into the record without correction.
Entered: -16 °C
